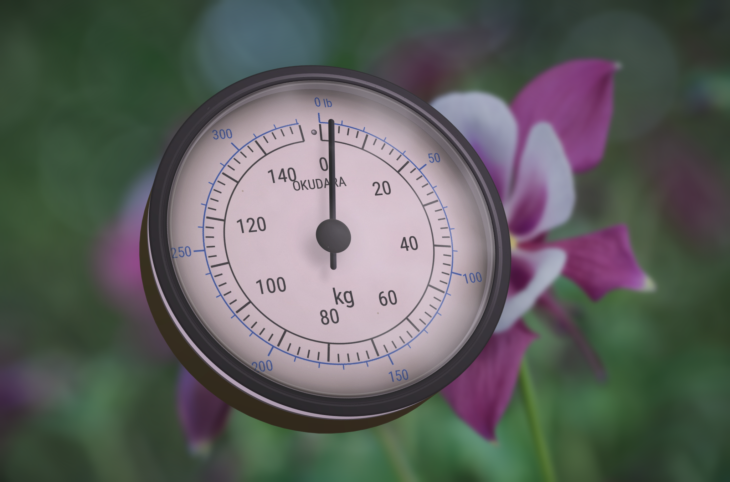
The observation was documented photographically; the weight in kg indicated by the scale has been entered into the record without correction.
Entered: 2 kg
